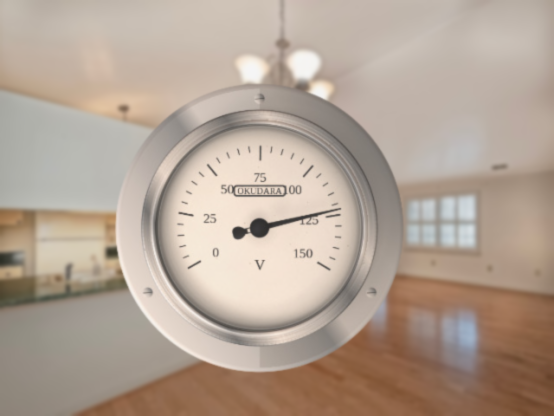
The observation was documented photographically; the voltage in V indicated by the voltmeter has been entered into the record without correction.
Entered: 122.5 V
